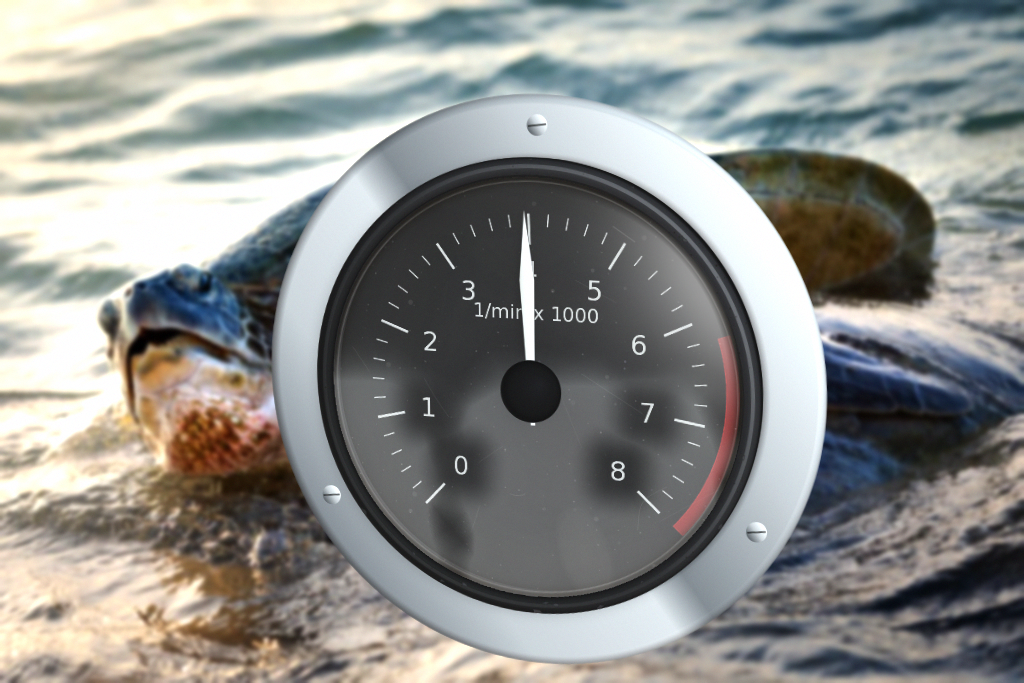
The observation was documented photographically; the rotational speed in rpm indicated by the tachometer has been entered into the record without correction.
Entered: 4000 rpm
